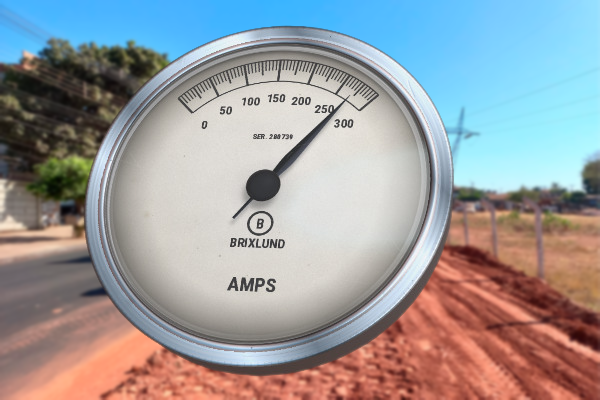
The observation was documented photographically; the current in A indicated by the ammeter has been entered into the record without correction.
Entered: 275 A
